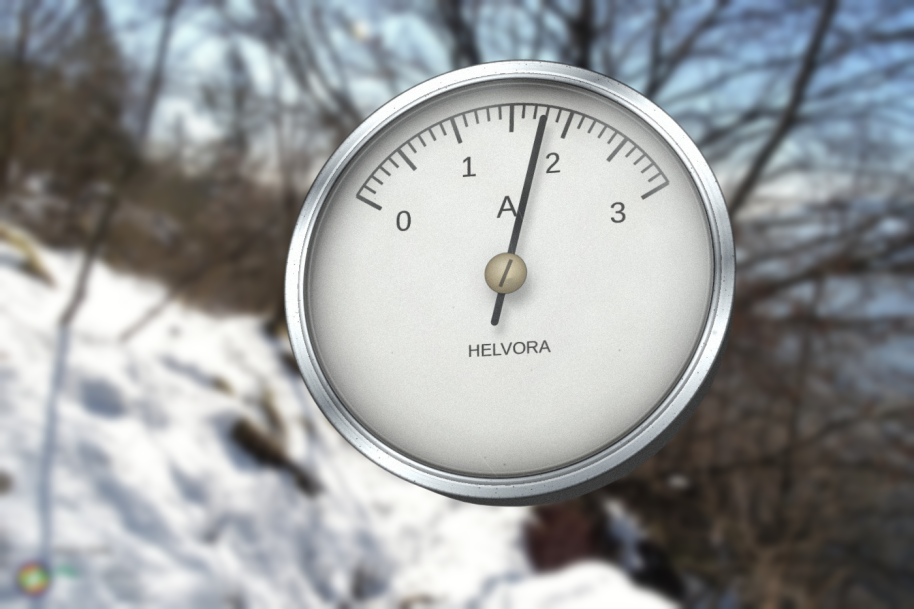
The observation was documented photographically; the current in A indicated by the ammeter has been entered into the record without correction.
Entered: 1.8 A
